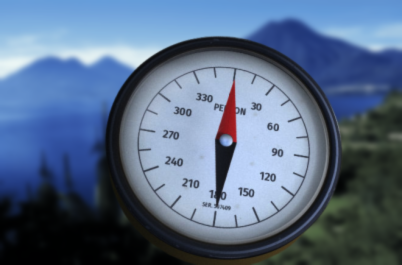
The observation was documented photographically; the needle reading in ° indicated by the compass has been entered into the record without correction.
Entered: 0 °
